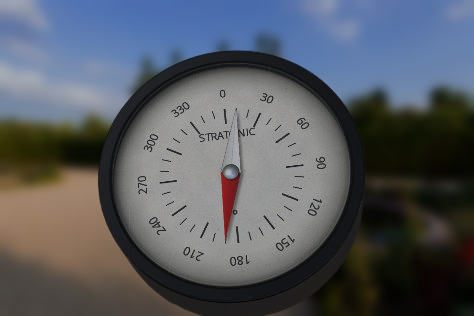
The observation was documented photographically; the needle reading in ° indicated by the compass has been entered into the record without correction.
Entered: 190 °
